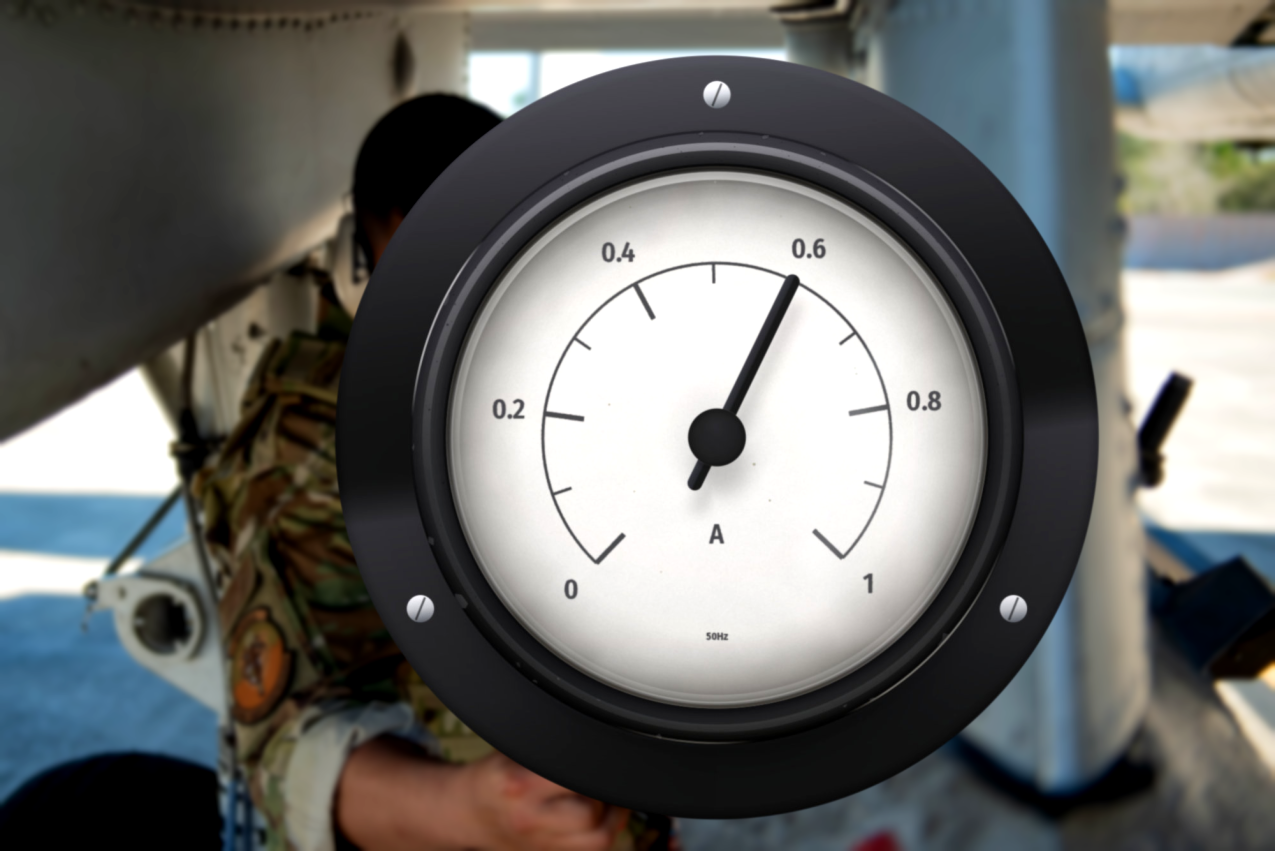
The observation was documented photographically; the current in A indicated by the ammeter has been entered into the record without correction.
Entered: 0.6 A
